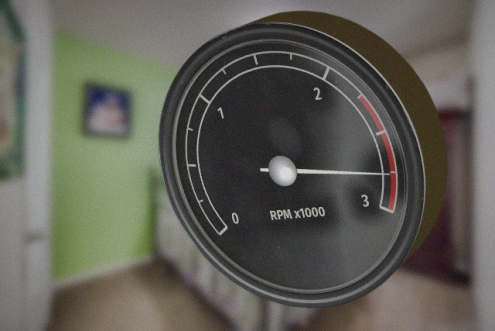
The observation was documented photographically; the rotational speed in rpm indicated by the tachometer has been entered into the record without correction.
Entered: 2750 rpm
